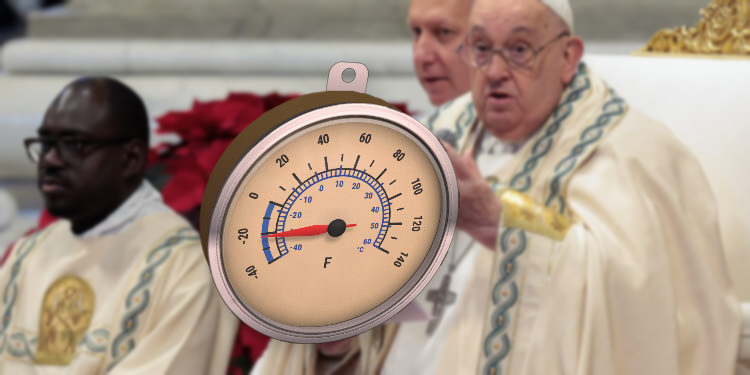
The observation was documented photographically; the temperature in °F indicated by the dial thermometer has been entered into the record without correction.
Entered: -20 °F
